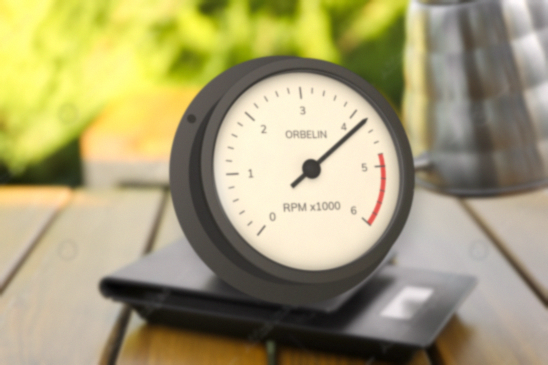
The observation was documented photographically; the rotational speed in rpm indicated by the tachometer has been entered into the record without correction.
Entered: 4200 rpm
